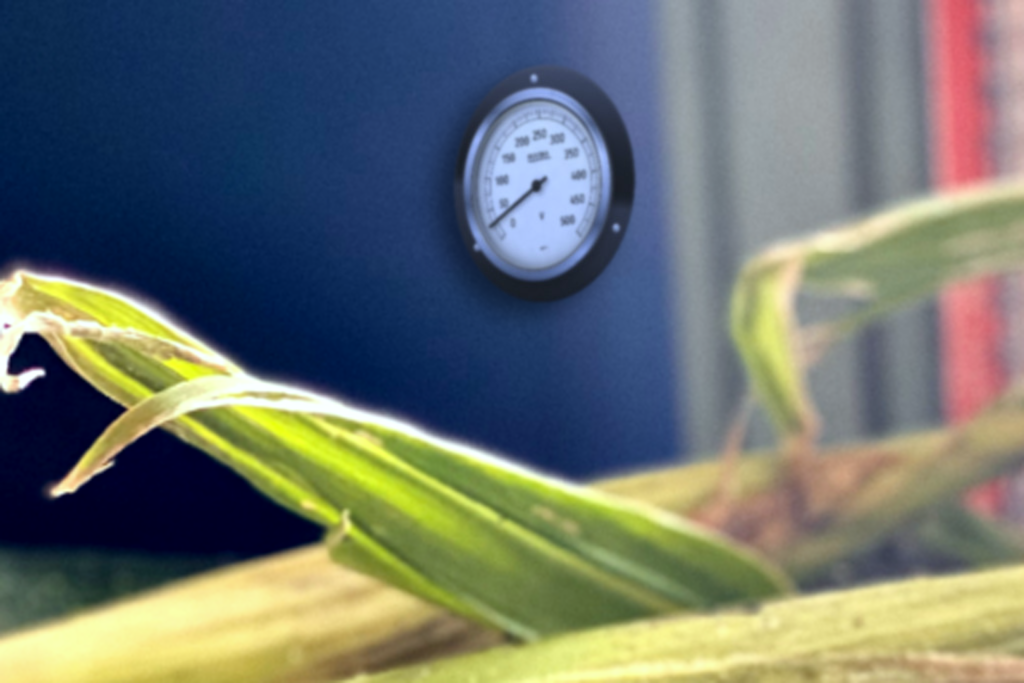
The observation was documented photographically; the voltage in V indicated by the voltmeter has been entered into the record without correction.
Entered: 25 V
